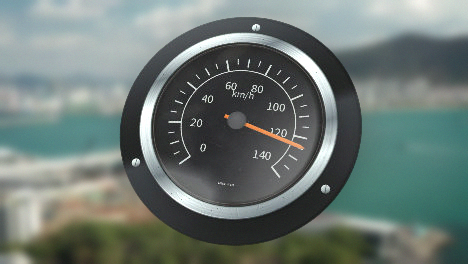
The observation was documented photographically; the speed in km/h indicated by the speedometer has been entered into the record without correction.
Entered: 125 km/h
